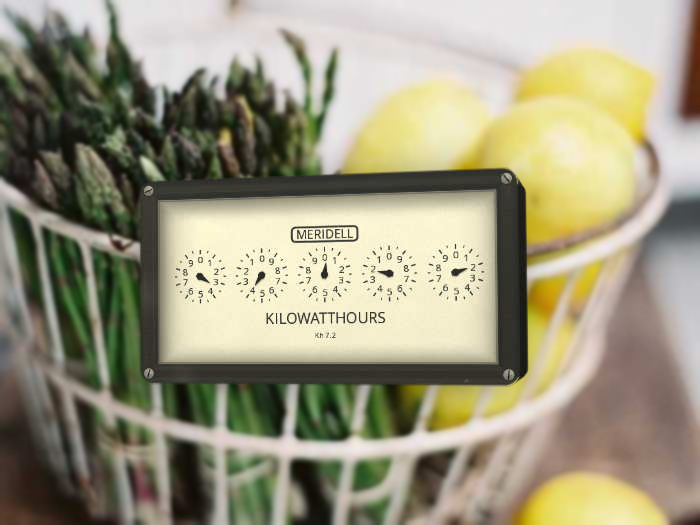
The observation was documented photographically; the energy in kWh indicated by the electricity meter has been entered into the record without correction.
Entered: 34022 kWh
